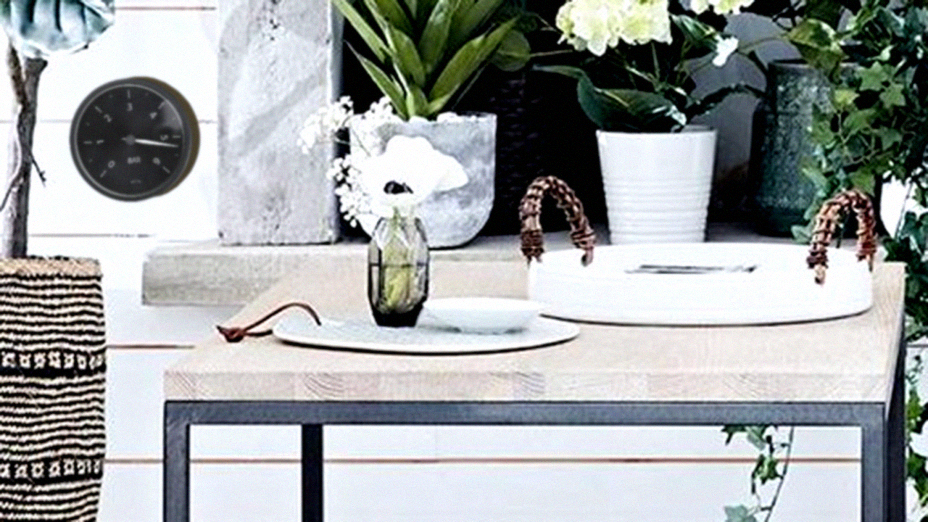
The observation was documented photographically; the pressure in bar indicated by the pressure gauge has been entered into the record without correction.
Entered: 5.25 bar
